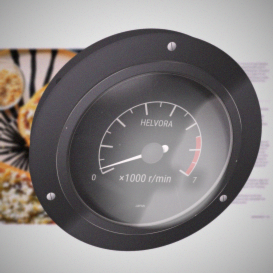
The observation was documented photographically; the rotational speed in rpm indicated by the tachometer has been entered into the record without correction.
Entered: 250 rpm
